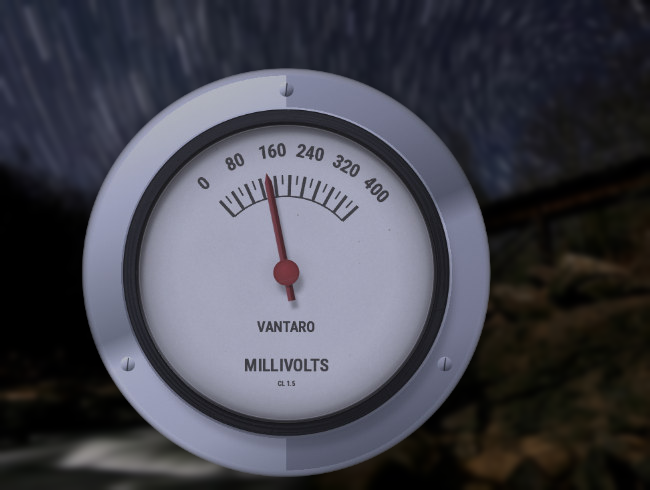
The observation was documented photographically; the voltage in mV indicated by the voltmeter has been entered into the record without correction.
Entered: 140 mV
